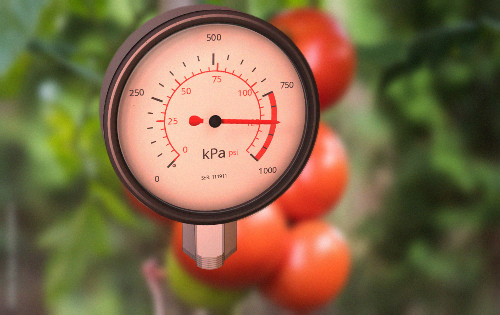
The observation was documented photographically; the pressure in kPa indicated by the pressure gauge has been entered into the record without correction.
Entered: 850 kPa
